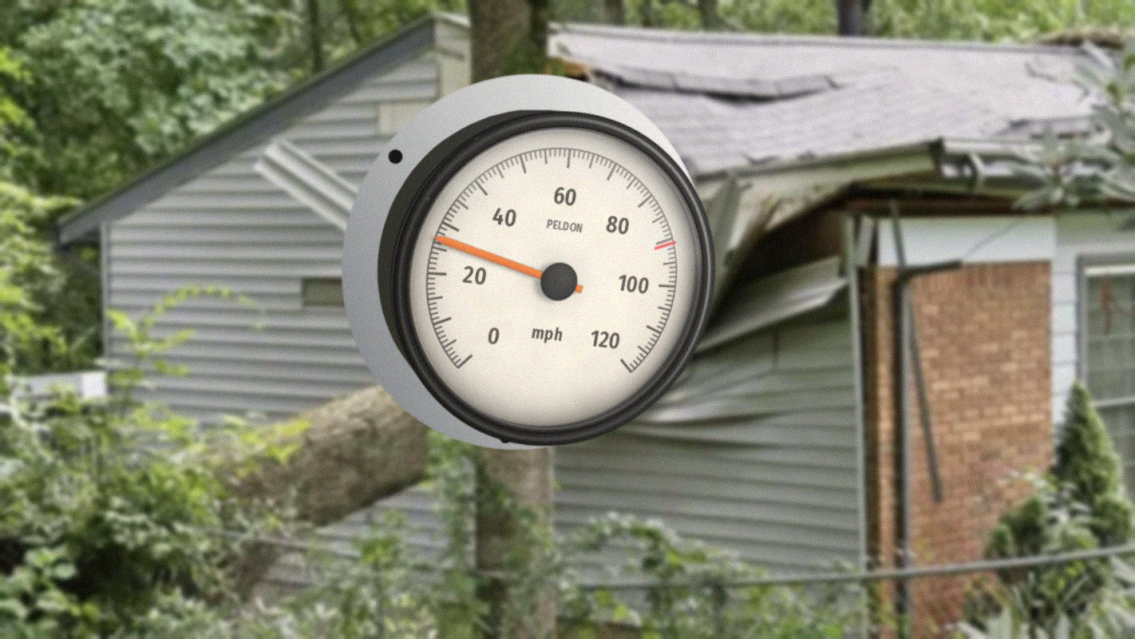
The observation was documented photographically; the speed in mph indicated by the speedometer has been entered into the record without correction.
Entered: 27 mph
